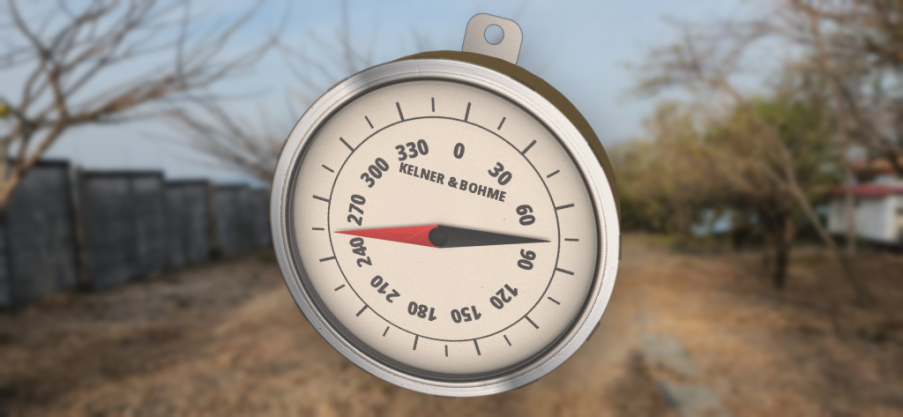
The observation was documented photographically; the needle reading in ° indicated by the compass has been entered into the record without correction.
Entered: 255 °
